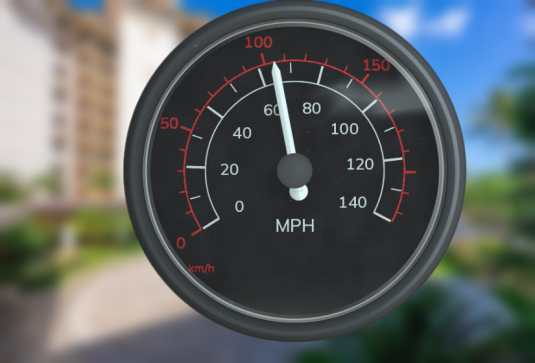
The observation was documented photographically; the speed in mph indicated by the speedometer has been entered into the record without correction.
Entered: 65 mph
